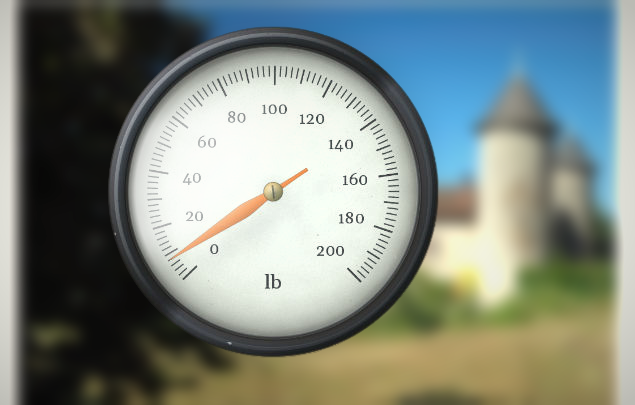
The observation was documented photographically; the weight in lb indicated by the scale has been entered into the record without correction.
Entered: 8 lb
